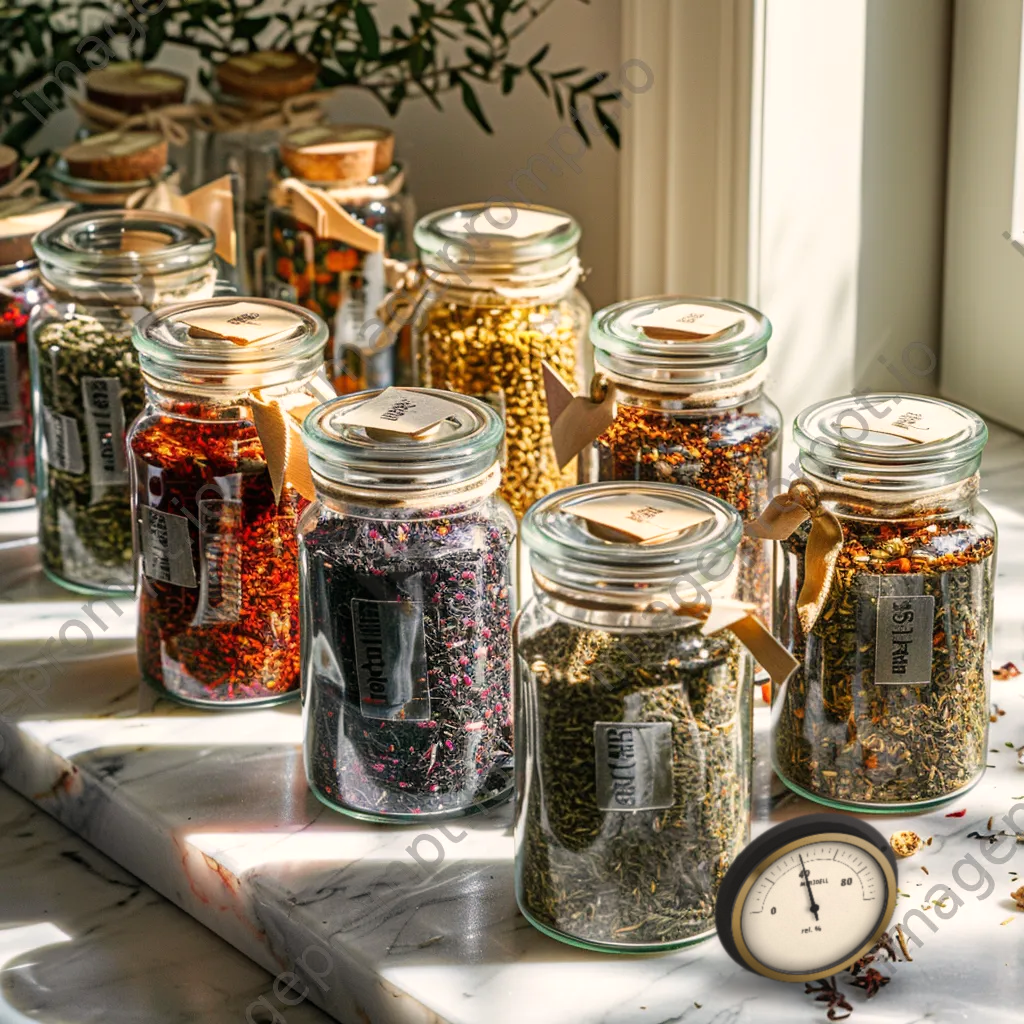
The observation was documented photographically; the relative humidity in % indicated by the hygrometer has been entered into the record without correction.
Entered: 40 %
